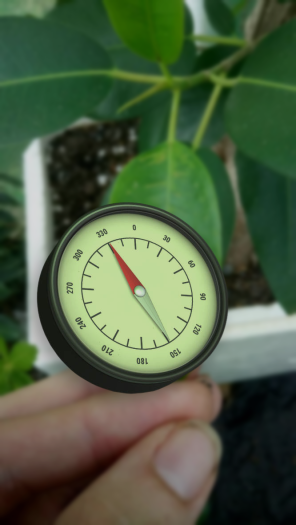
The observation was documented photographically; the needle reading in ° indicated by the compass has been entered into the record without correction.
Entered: 330 °
